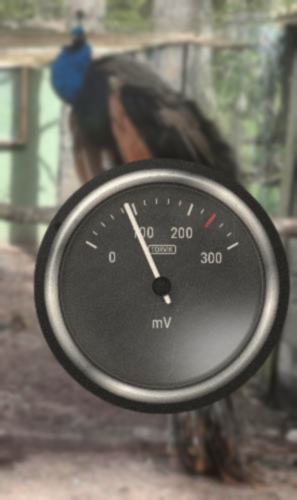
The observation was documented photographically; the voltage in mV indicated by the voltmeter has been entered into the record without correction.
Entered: 90 mV
